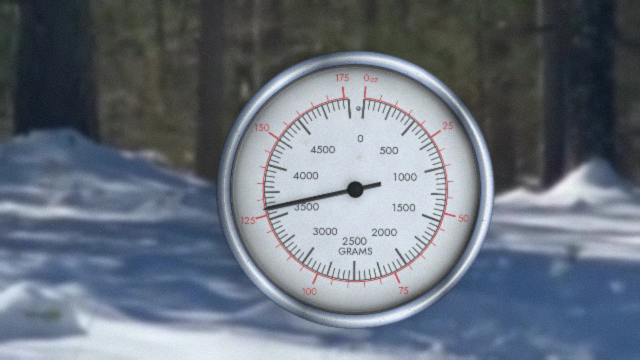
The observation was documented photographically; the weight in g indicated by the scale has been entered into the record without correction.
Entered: 3600 g
